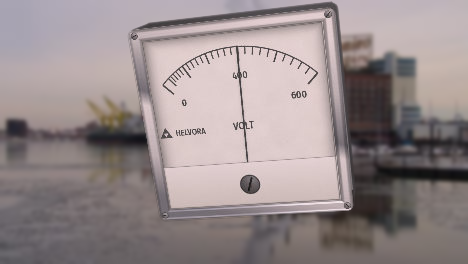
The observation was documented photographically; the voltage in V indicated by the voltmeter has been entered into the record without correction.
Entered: 400 V
